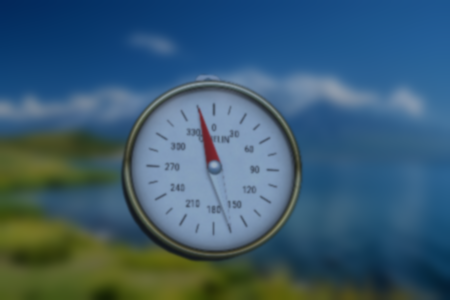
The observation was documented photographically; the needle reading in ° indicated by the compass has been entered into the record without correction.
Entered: 345 °
